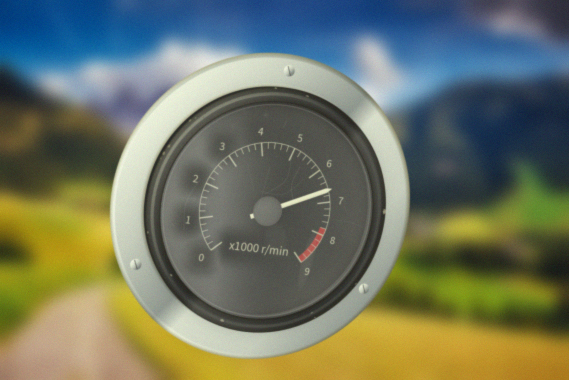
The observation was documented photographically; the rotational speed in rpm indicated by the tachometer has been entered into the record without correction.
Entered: 6600 rpm
